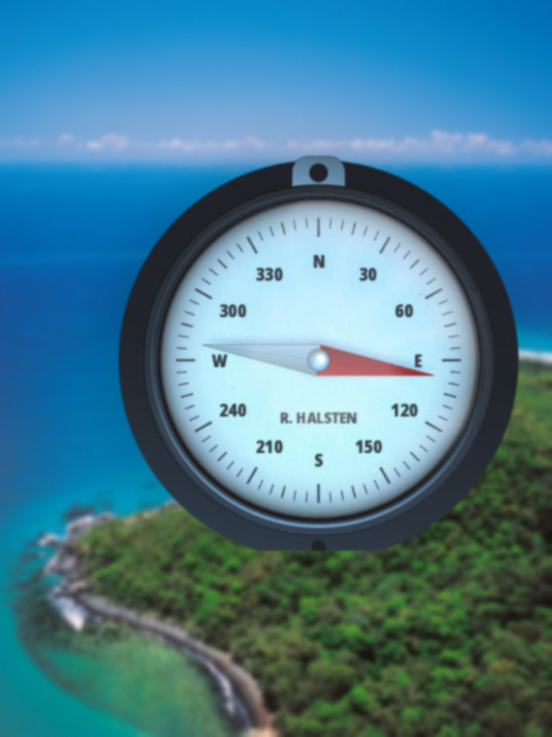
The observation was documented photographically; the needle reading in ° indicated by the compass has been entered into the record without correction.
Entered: 97.5 °
